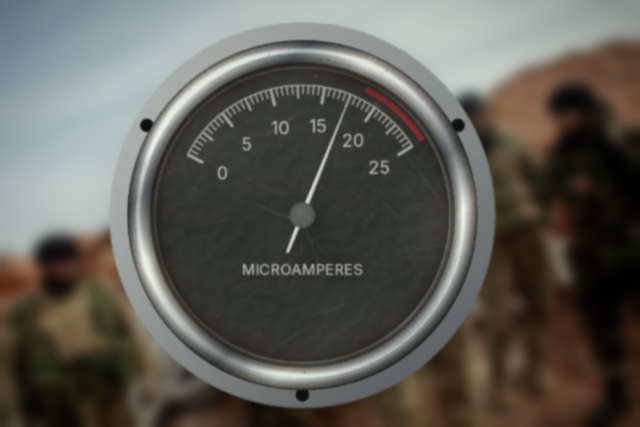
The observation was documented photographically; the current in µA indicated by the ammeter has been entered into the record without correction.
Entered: 17.5 µA
